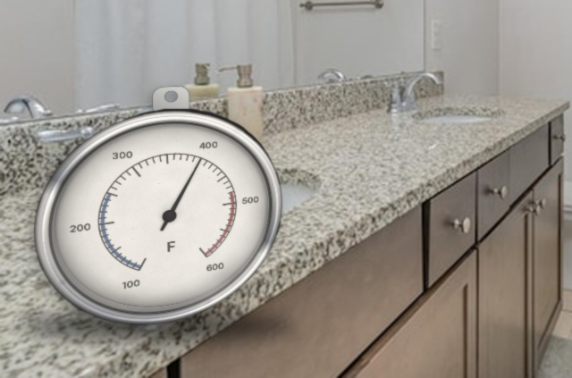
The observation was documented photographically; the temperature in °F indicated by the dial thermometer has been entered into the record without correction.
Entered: 400 °F
